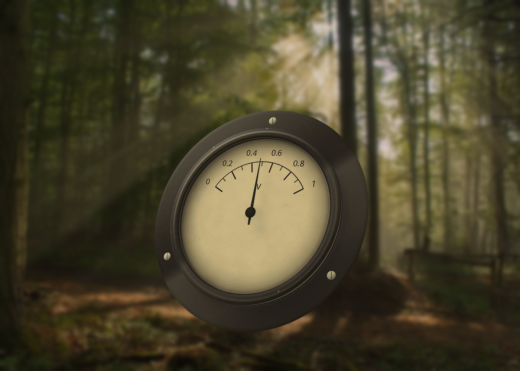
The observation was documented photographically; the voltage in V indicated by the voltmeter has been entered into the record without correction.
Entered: 0.5 V
